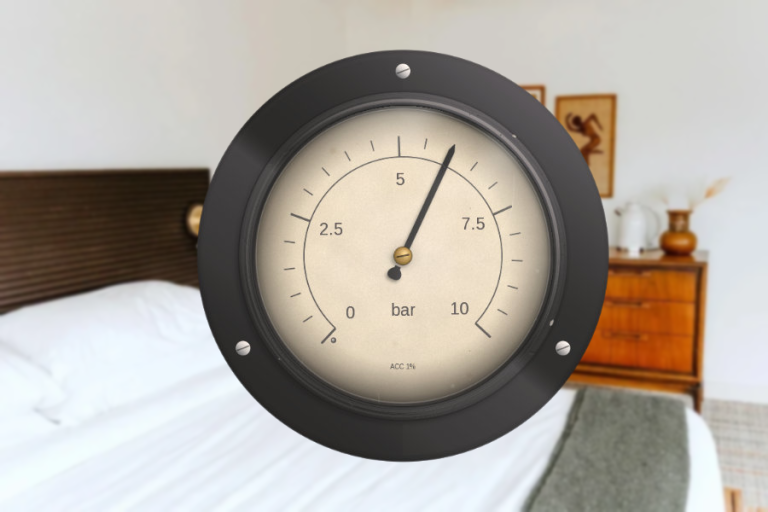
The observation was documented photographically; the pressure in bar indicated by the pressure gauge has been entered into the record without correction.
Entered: 6 bar
